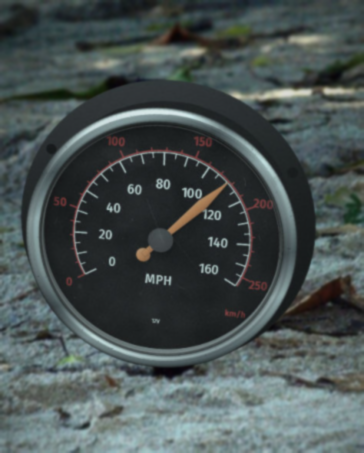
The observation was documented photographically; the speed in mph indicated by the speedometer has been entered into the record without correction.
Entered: 110 mph
